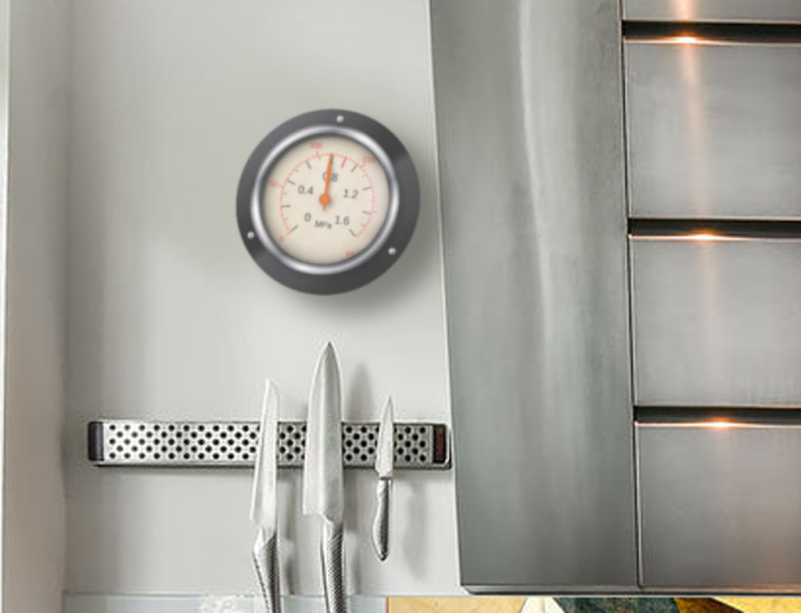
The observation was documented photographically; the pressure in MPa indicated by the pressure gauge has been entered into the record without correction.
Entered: 0.8 MPa
